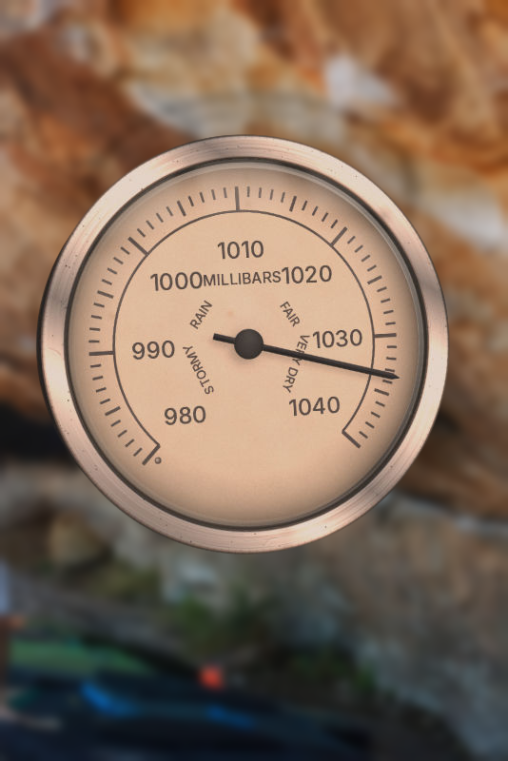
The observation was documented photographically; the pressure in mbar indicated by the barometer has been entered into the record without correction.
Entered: 1033.5 mbar
